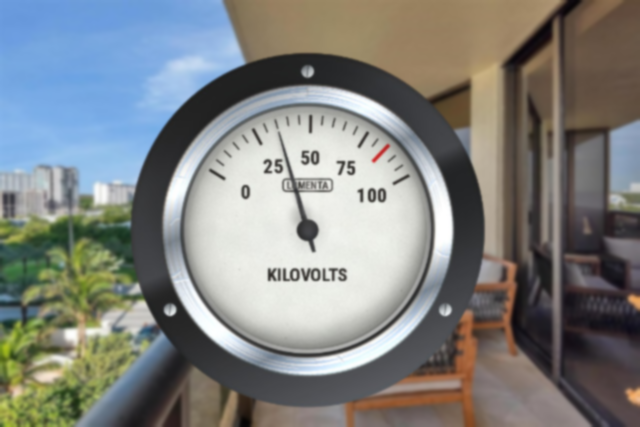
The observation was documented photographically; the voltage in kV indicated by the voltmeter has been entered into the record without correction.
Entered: 35 kV
